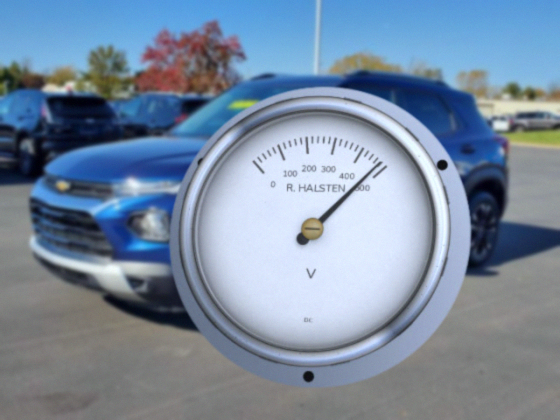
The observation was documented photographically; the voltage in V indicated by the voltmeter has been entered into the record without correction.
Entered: 480 V
